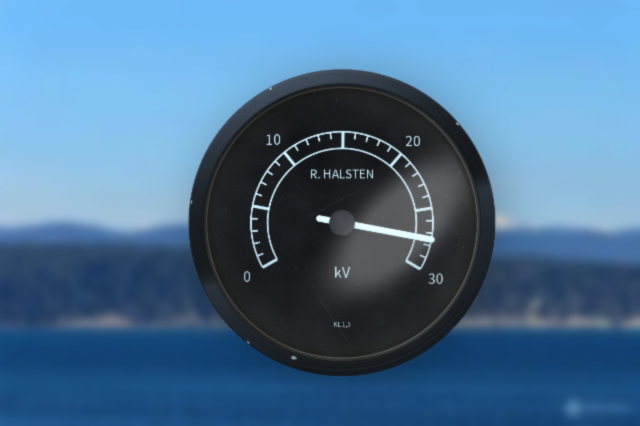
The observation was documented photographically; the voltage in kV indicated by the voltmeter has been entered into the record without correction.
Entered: 27.5 kV
